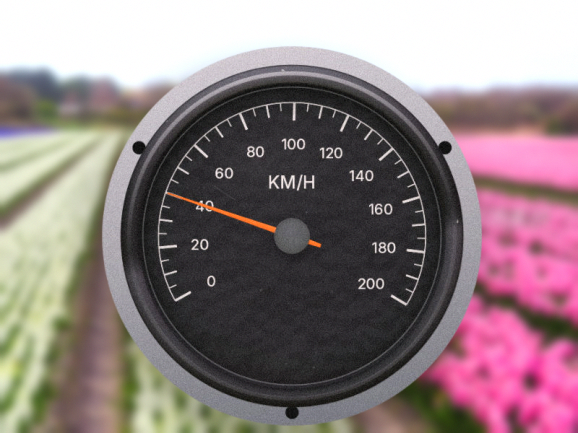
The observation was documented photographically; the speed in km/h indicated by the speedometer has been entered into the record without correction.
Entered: 40 km/h
